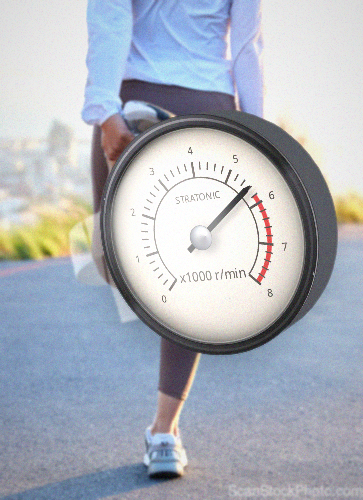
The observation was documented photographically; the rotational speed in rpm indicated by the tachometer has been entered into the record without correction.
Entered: 5600 rpm
